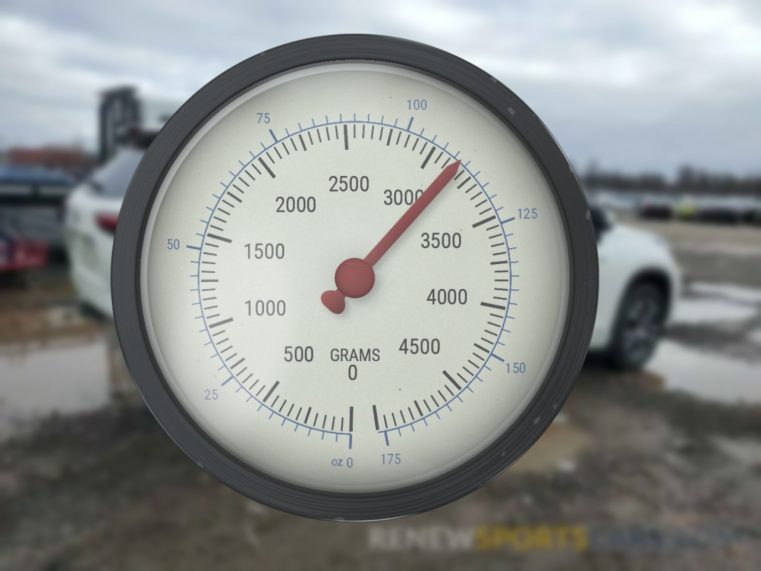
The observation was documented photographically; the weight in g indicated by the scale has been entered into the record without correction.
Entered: 3150 g
